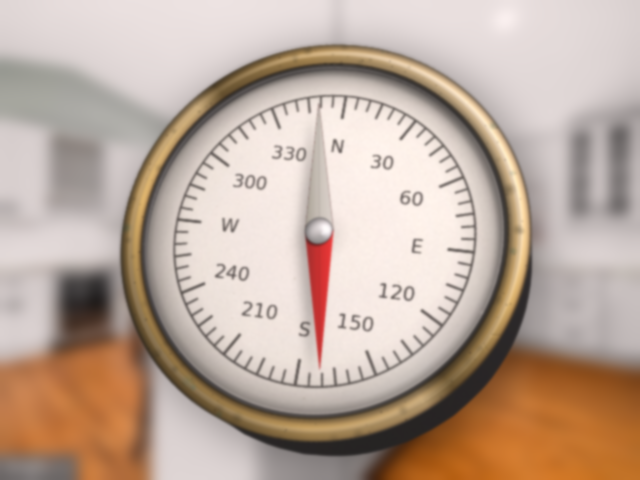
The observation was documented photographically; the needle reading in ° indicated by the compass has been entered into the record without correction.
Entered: 170 °
